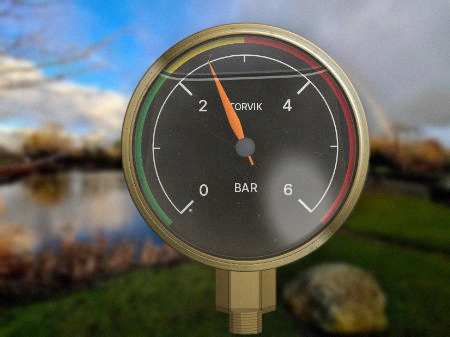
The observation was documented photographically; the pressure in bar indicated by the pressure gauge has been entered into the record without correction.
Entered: 2.5 bar
